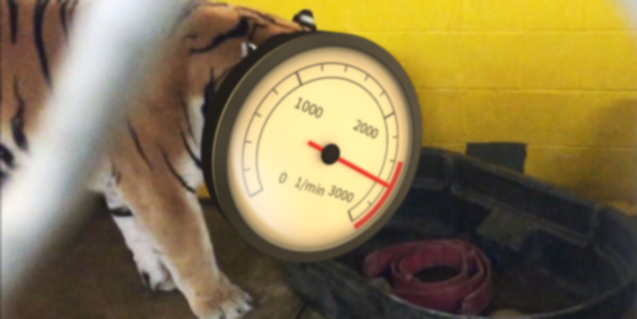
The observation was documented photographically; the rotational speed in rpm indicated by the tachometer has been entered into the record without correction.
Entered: 2600 rpm
